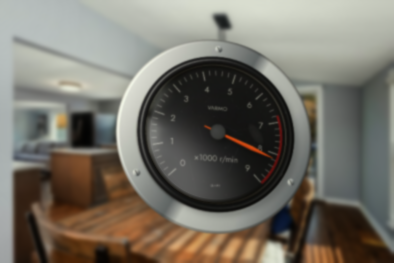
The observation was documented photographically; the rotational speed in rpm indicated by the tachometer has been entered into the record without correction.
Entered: 8200 rpm
